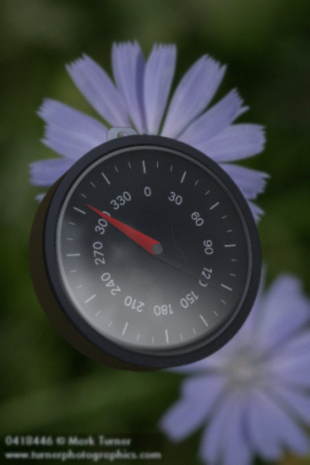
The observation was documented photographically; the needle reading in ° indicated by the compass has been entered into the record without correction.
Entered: 305 °
